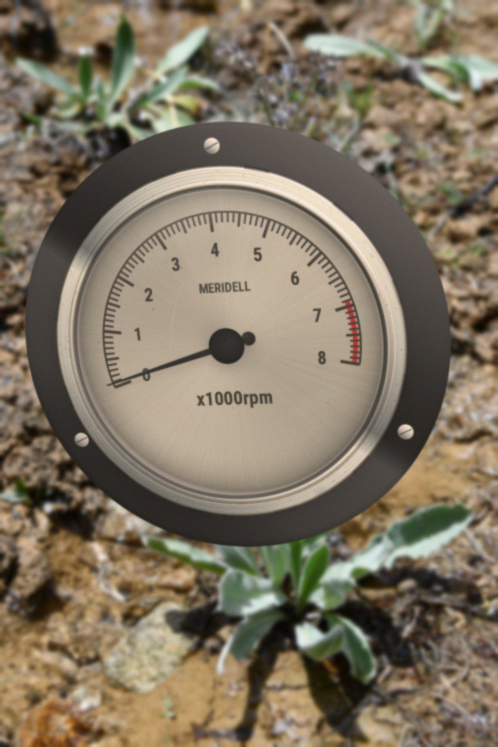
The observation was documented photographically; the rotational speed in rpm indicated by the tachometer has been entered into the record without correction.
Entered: 100 rpm
